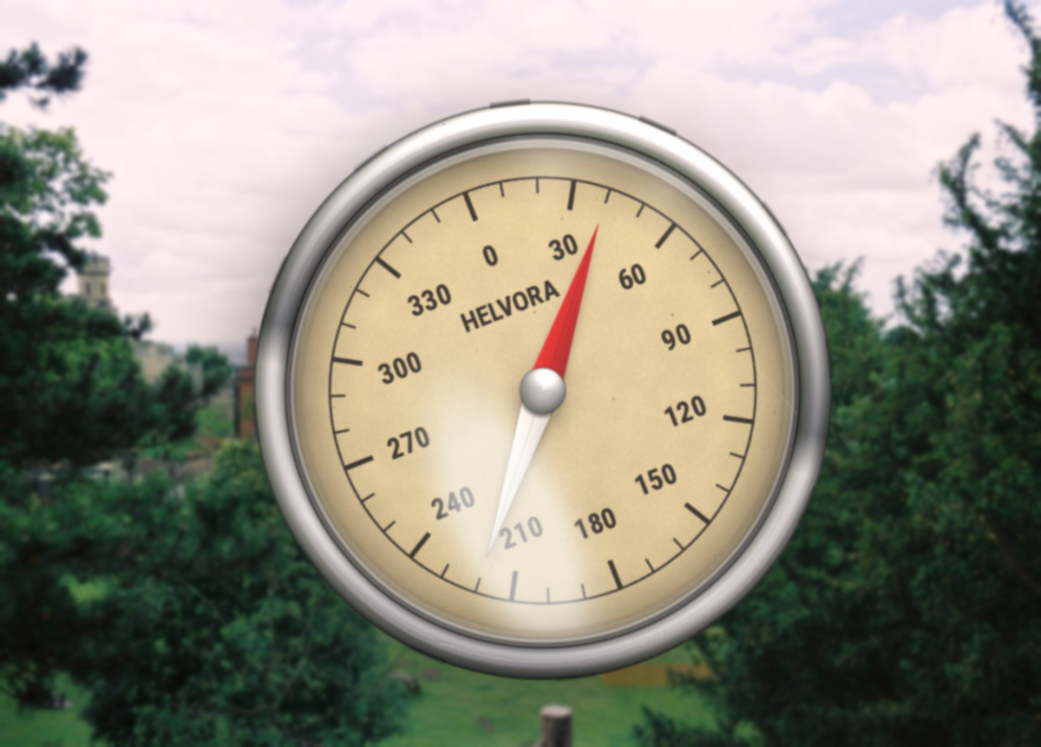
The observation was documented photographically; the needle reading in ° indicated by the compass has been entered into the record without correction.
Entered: 40 °
